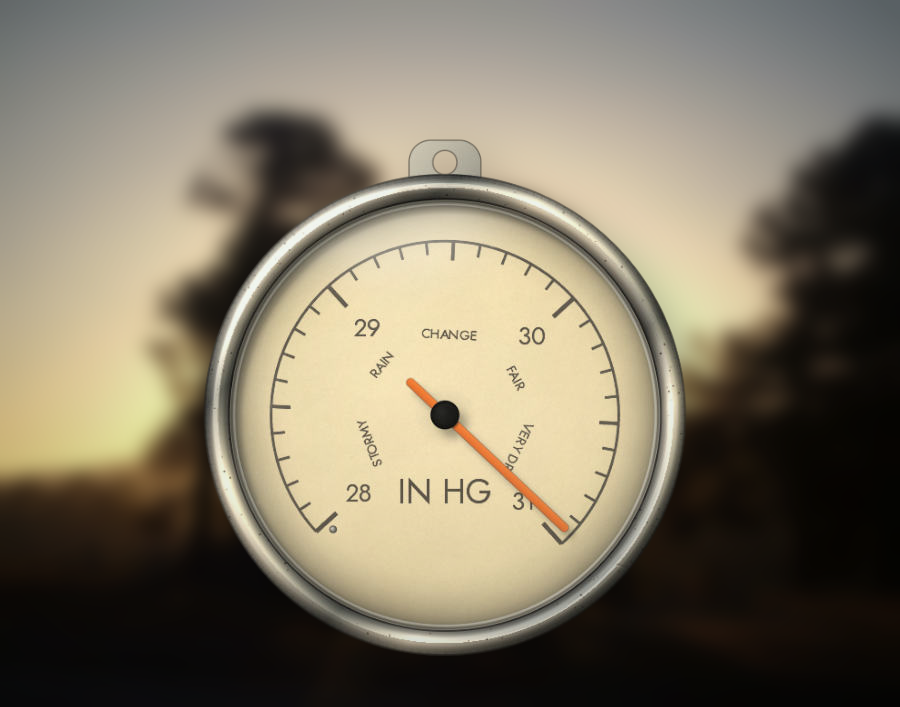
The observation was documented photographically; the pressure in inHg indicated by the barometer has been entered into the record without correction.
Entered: 30.95 inHg
